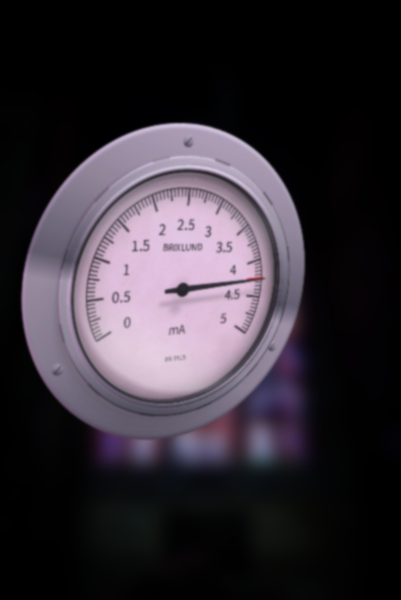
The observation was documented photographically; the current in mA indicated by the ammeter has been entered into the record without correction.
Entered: 4.25 mA
